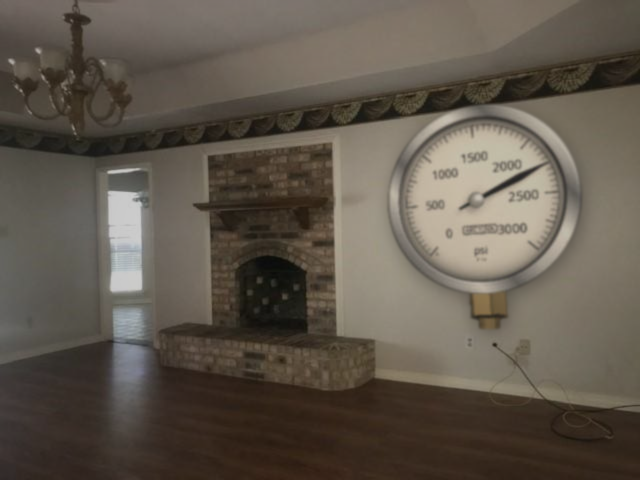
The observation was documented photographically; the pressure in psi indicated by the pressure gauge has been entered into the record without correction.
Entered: 2250 psi
